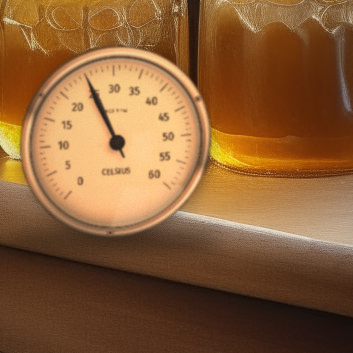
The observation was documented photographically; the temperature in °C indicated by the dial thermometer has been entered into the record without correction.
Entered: 25 °C
